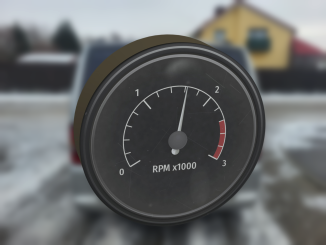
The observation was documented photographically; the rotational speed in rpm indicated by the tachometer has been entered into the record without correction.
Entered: 1600 rpm
